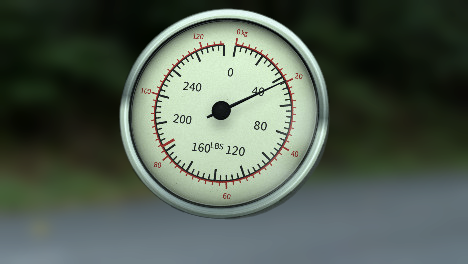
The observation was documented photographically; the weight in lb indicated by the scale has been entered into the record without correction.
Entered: 44 lb
